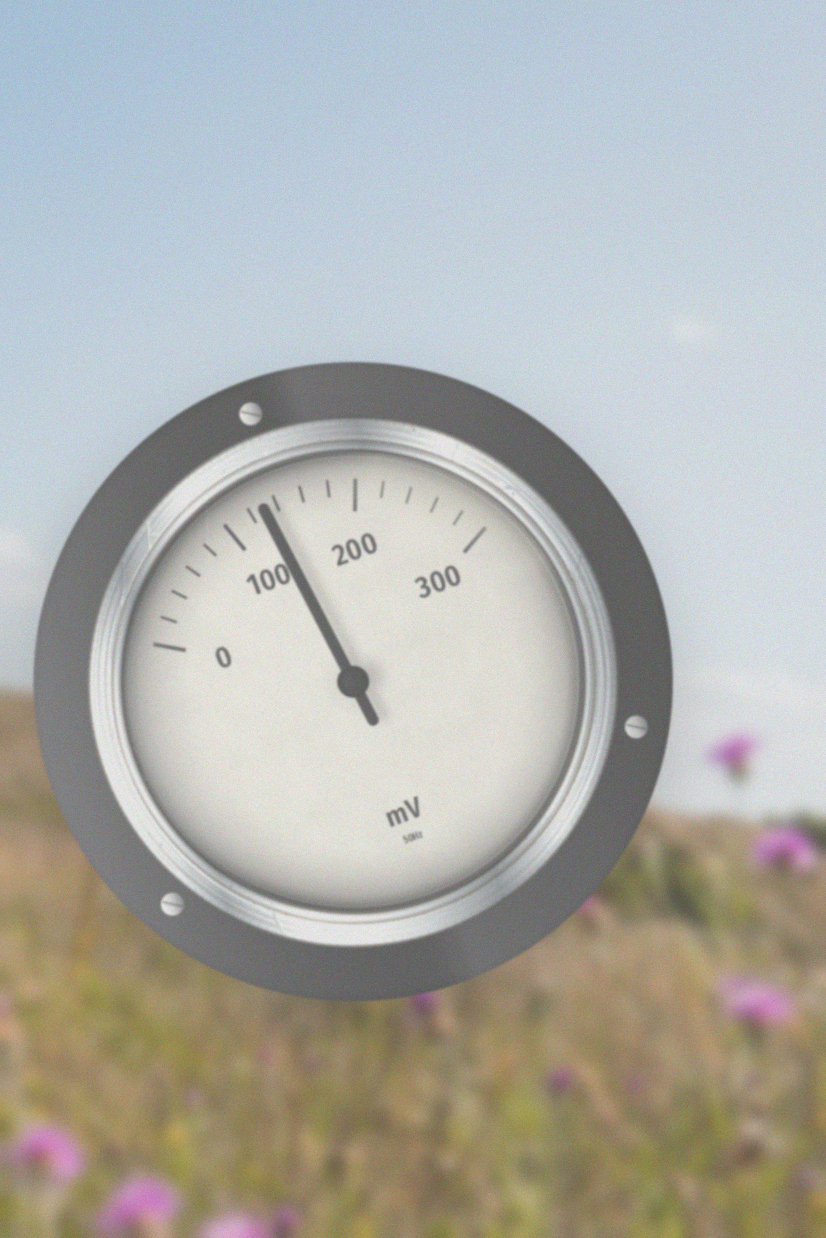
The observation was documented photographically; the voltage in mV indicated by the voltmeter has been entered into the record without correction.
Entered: 130 mV
